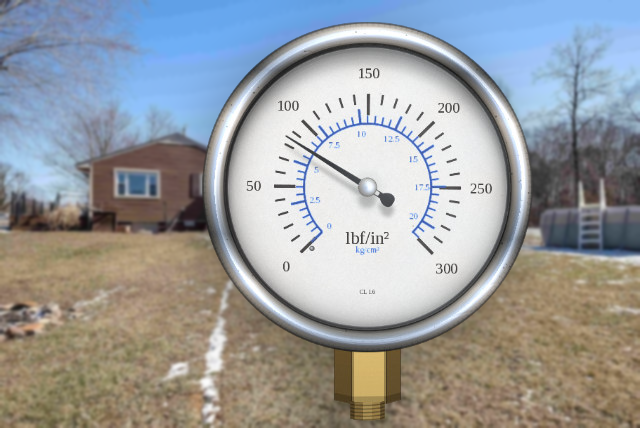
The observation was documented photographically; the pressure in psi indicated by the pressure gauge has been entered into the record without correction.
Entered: 85 psi
